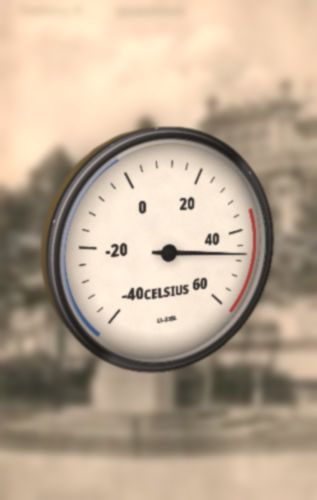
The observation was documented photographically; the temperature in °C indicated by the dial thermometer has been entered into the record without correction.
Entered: 46 °C
